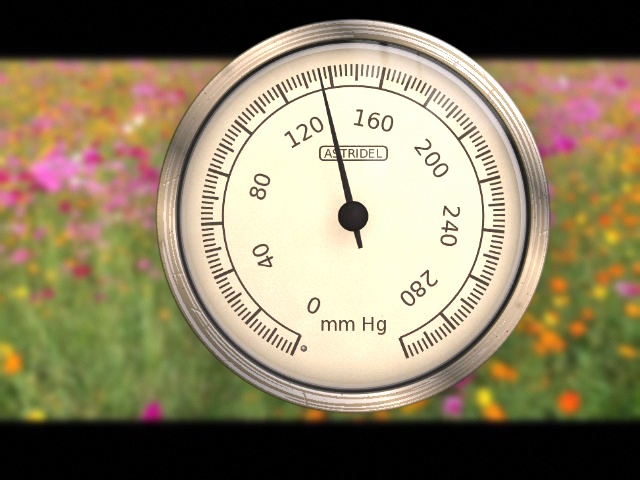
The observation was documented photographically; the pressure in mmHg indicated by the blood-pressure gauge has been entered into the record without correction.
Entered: 136 mmHg
